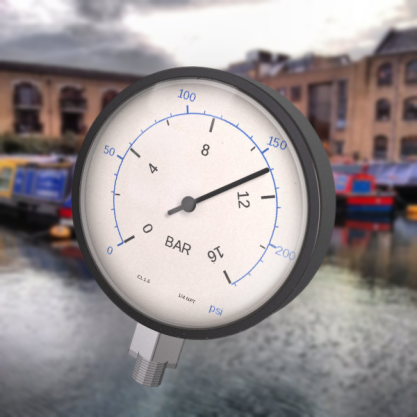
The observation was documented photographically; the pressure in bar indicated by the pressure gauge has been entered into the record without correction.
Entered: 11 bar
